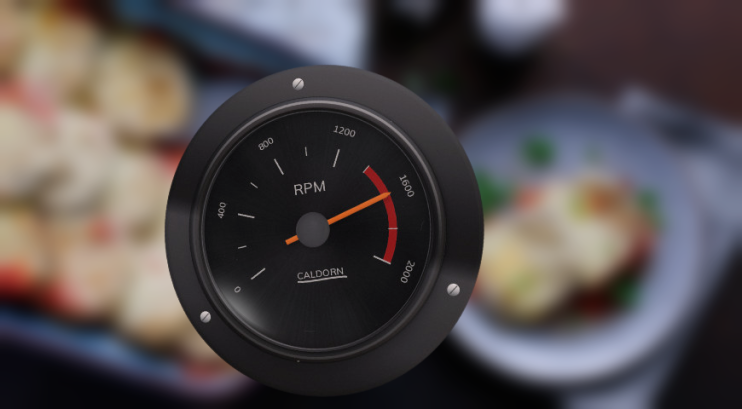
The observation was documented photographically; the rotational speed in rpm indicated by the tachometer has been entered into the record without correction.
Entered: 1600 rpm
